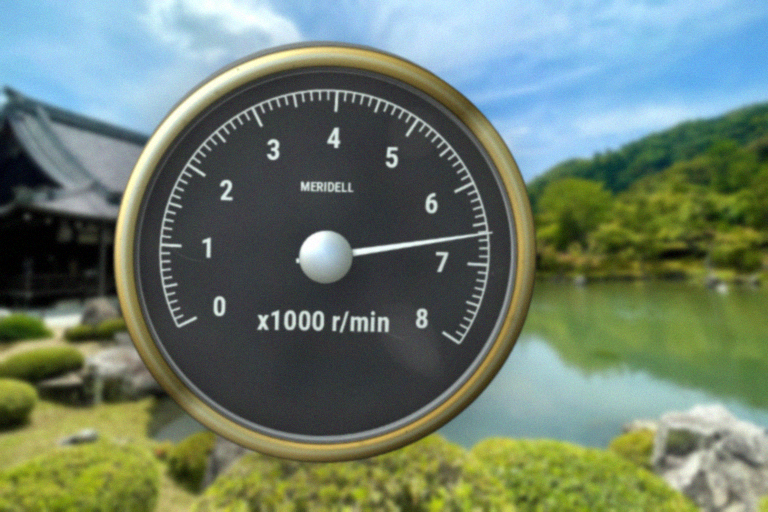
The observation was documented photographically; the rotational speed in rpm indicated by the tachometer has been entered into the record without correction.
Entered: 6600 rpm
